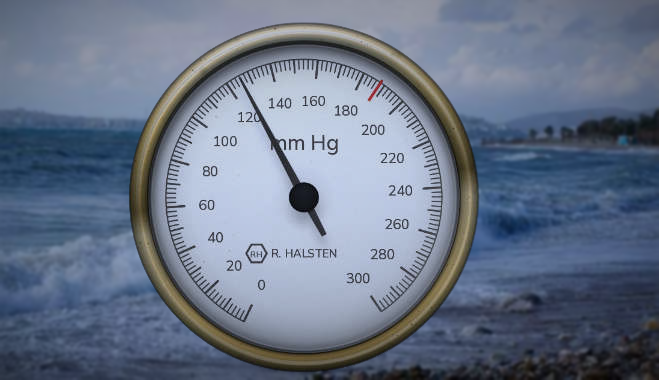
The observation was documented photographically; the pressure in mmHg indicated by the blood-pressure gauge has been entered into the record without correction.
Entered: 126 mmHg
